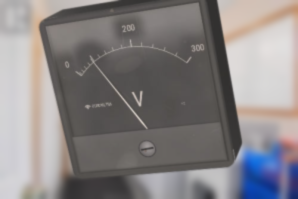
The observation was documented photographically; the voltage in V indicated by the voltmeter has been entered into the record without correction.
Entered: 100 V
